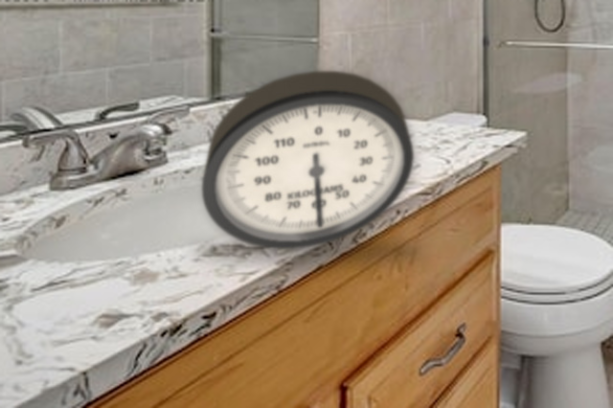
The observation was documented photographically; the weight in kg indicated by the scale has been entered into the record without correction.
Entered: 60 kg
